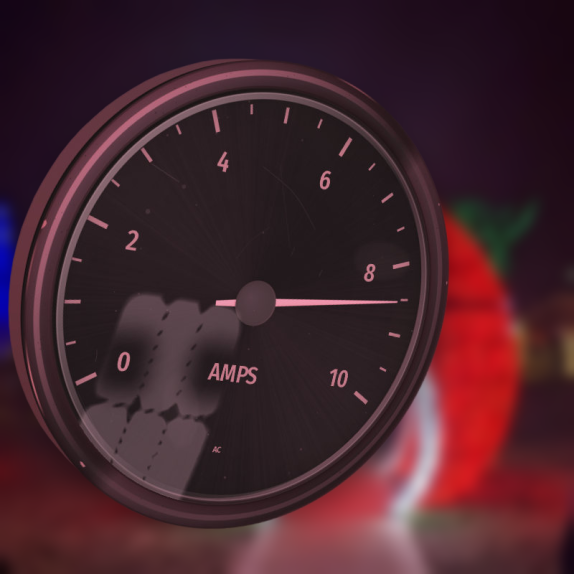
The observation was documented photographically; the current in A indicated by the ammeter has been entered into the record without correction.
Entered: 8.5 A
